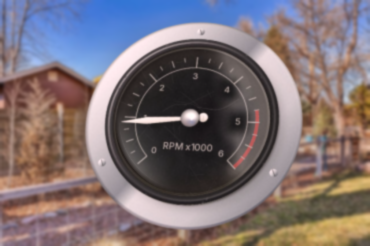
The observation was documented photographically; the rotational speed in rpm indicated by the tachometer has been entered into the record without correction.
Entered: 875 rpm
